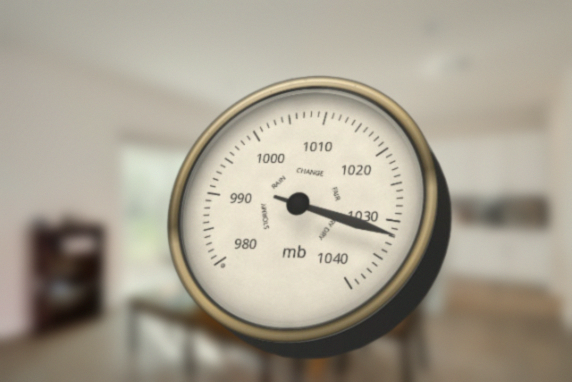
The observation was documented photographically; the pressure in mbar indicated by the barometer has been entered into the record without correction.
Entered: 1032 mbar
